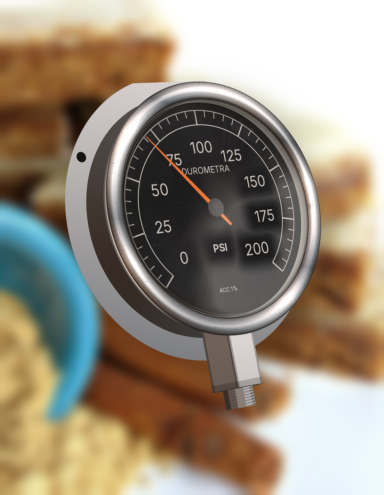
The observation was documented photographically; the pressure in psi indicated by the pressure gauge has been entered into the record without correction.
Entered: 70 psi
